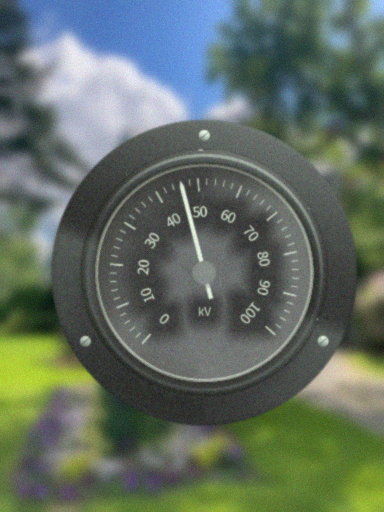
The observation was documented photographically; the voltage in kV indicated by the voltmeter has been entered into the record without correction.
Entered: 46 kV
